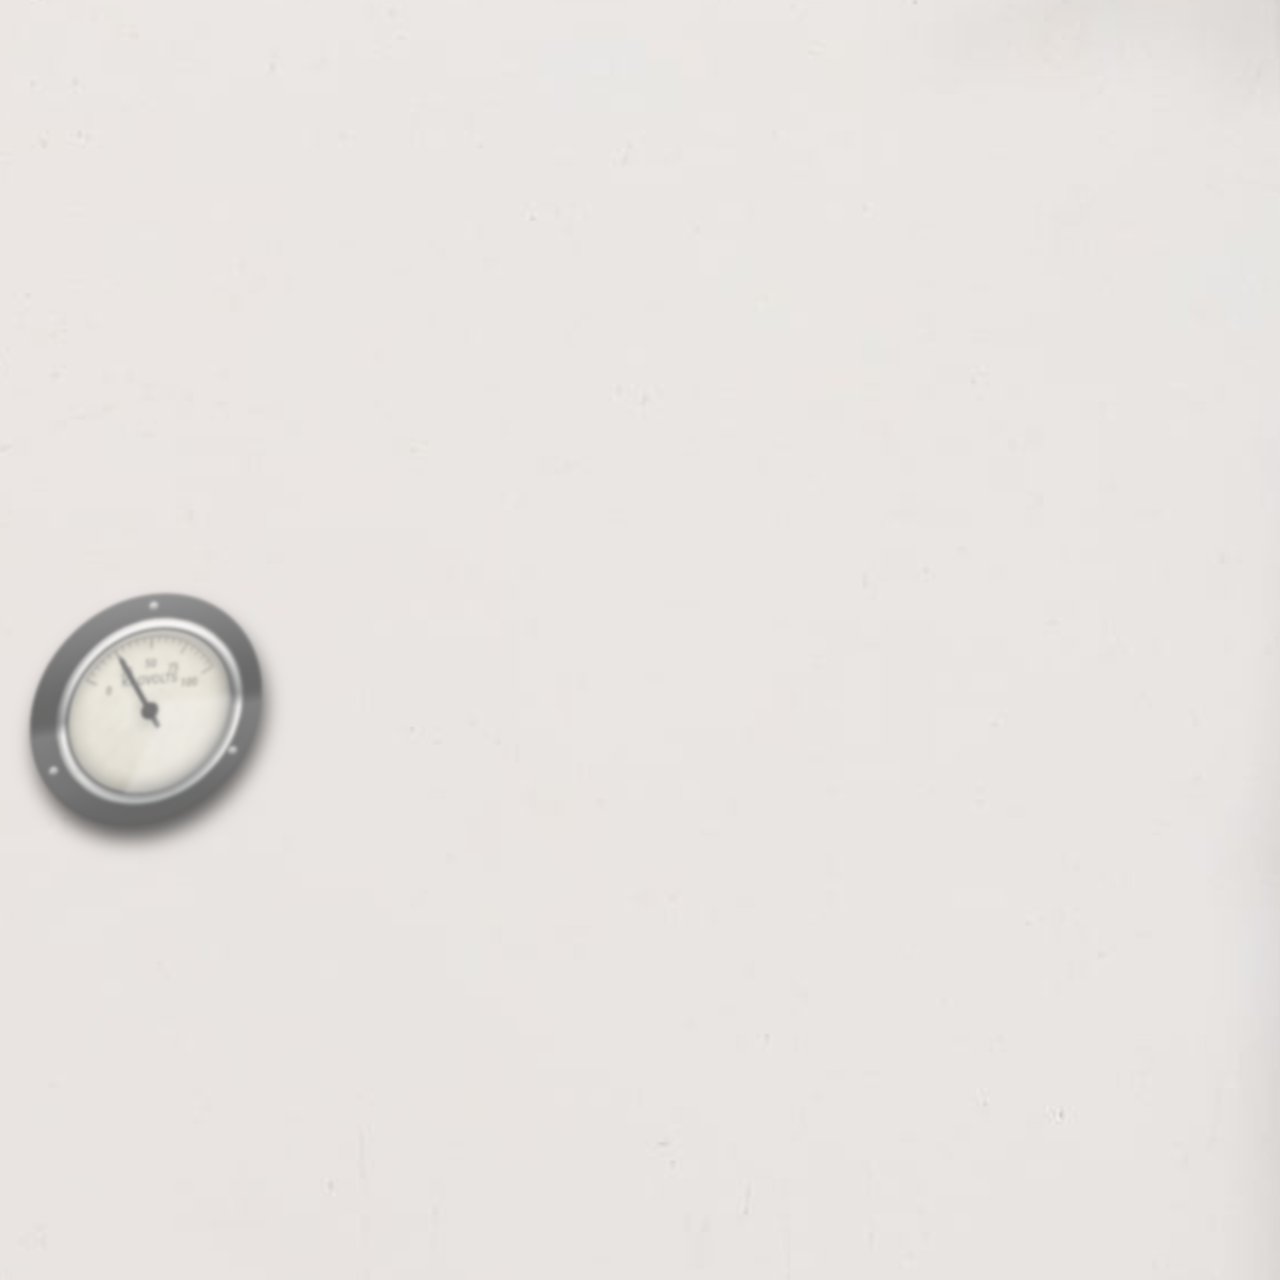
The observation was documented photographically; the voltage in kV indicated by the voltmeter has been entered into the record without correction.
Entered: 25 kV
